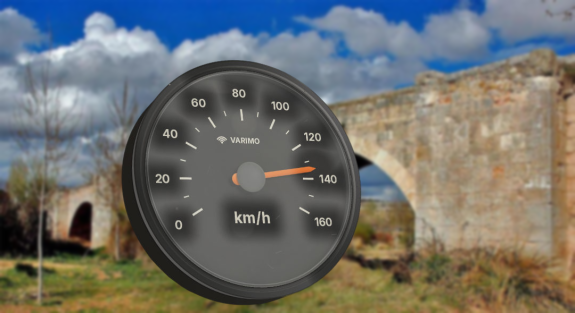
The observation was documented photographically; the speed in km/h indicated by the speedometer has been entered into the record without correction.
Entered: 135 km/h
